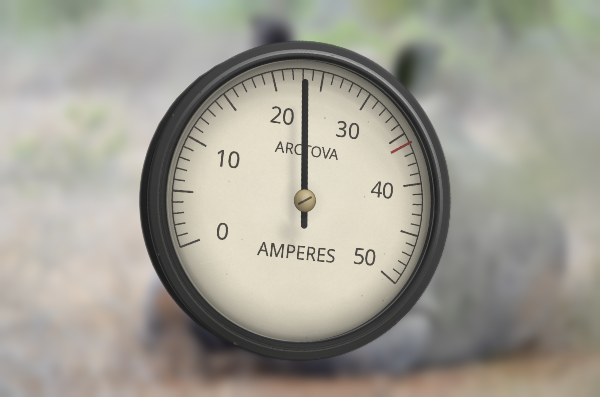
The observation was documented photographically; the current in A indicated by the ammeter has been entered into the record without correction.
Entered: 23 A
